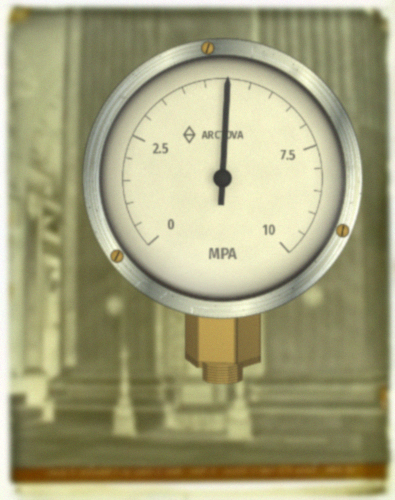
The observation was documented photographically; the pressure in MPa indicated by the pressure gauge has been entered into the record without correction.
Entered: 5 MPa
